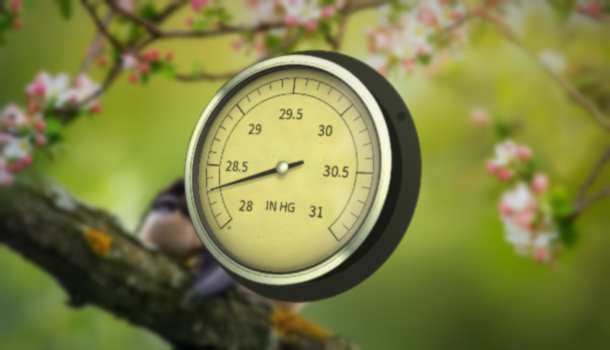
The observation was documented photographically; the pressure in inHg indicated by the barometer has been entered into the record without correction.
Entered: 28.3 inHg
